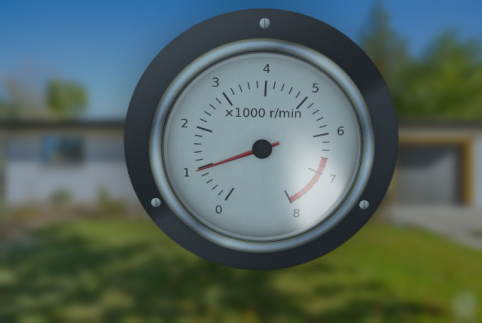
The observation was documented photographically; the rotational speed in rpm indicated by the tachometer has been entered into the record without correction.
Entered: 1000 rpm
